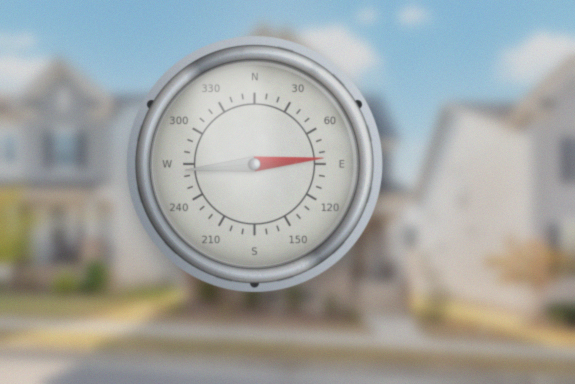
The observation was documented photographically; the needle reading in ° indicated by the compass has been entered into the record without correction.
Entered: 85 °
